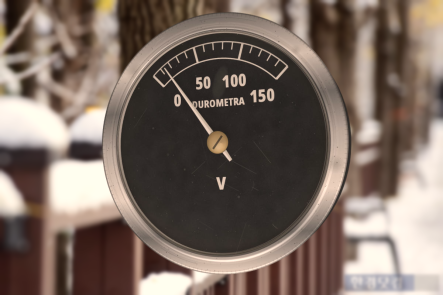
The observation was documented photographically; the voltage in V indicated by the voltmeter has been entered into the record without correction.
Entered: 15 V
